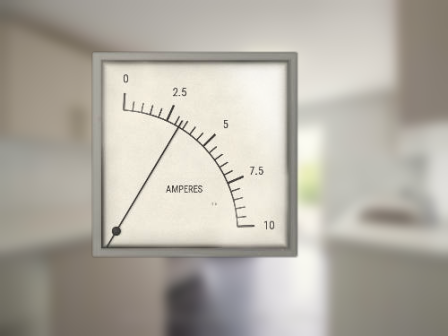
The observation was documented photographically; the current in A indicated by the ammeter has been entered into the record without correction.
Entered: 3.25 A
